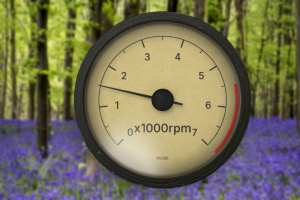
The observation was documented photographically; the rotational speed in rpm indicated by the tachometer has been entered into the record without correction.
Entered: 1500 rpm
